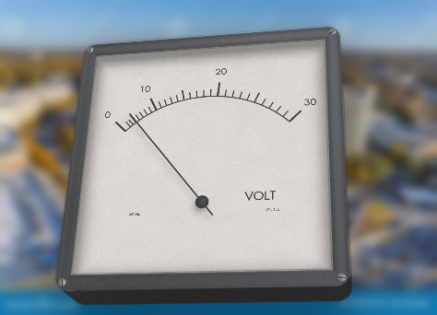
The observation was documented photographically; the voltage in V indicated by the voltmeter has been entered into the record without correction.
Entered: 5 V
